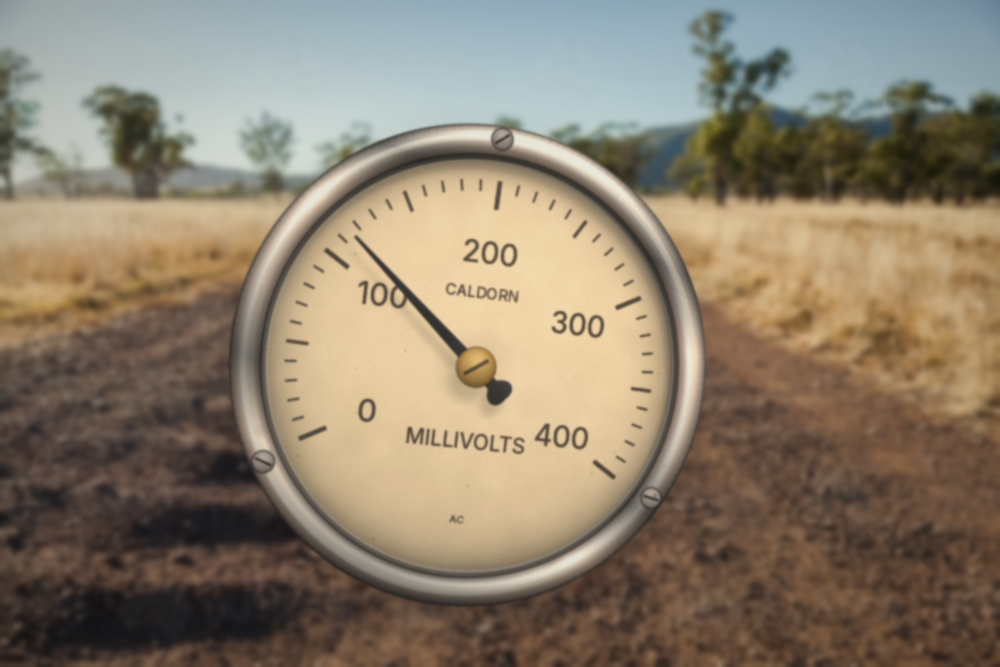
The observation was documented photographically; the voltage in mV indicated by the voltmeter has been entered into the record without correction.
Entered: 115 mV
